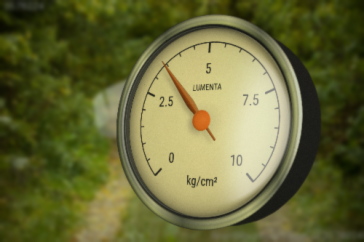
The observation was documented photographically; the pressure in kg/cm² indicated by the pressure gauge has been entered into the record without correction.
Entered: 3.5 kg/cm²
